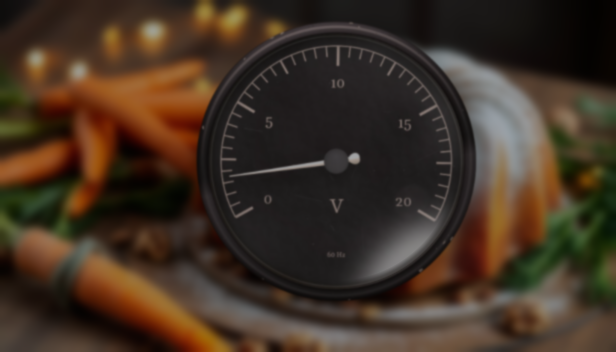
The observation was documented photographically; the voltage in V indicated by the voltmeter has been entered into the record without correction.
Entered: 1.75 V
